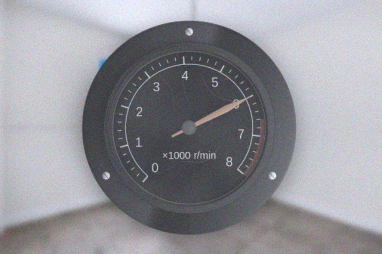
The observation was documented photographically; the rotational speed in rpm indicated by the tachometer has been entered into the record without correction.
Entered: 6000 rpm
